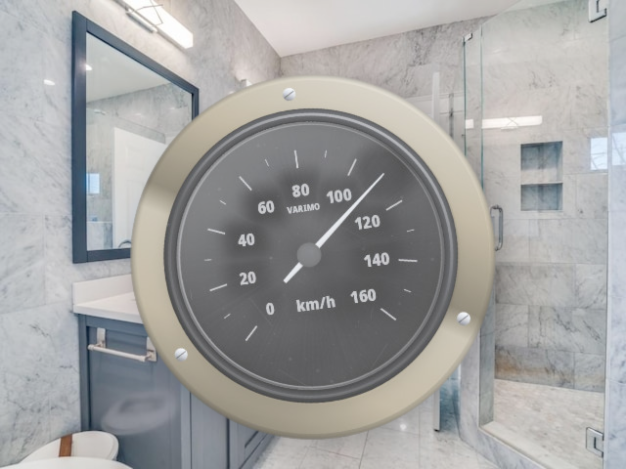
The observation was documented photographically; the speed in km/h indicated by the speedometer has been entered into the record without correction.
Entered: 110 km/h
